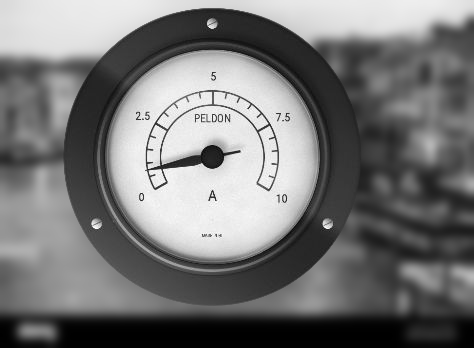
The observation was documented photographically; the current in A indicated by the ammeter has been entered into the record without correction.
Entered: 0.75 A
